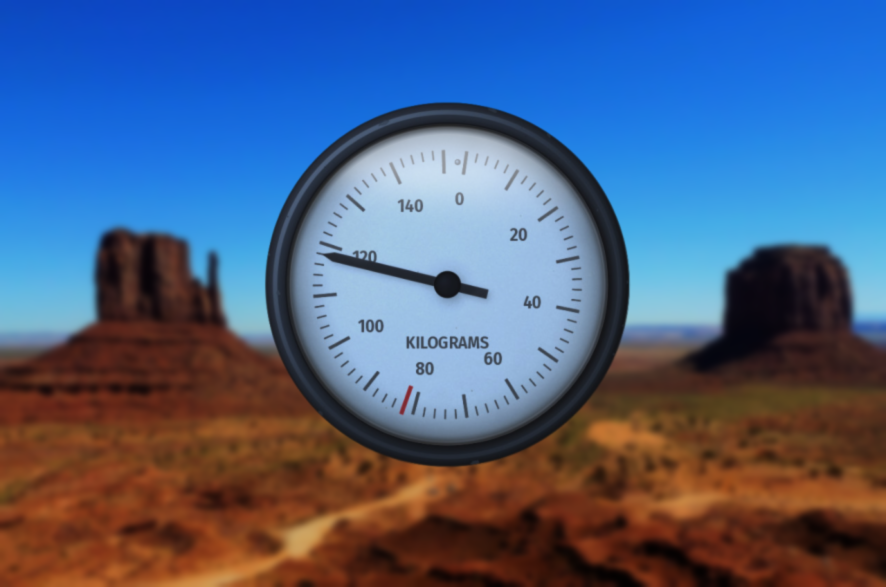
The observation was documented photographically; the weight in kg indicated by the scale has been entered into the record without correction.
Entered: 118 kg
